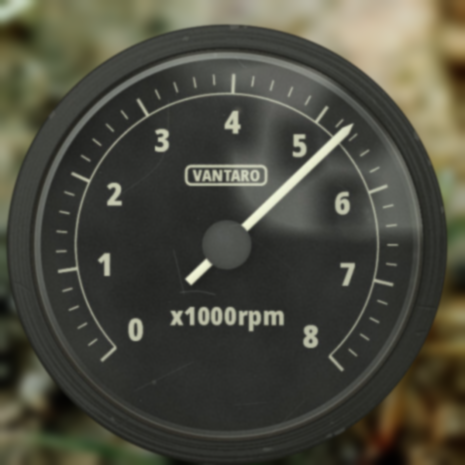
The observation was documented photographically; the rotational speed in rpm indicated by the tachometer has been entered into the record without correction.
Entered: 5300 rpm
